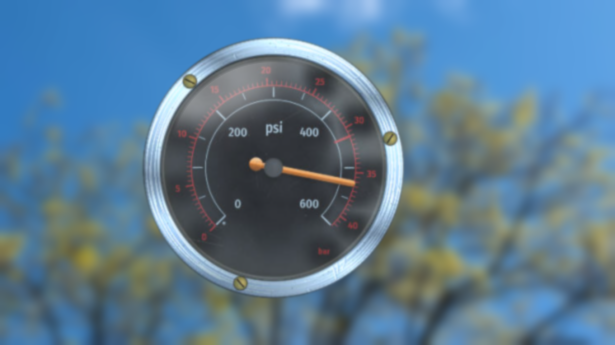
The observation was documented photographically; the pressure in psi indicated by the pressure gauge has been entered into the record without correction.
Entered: 525 psi
